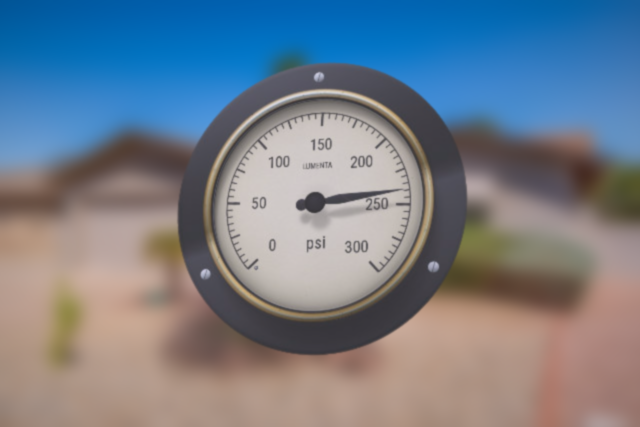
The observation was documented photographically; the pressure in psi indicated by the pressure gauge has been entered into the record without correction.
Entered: 240 psi
